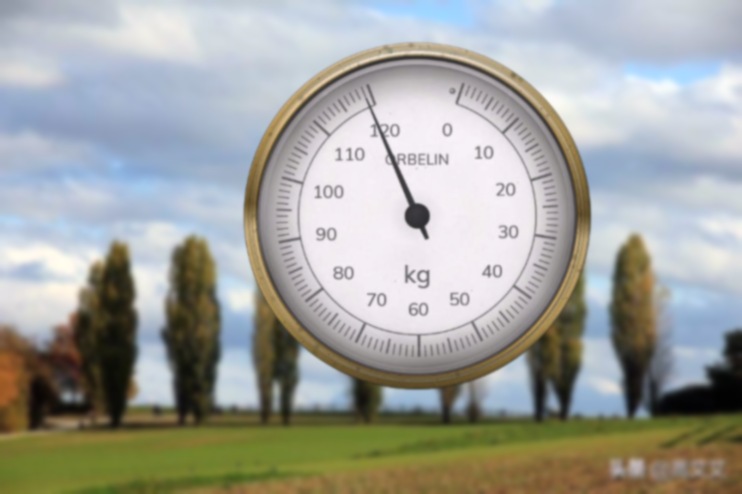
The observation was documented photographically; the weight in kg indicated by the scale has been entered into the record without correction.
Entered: 119 kg
